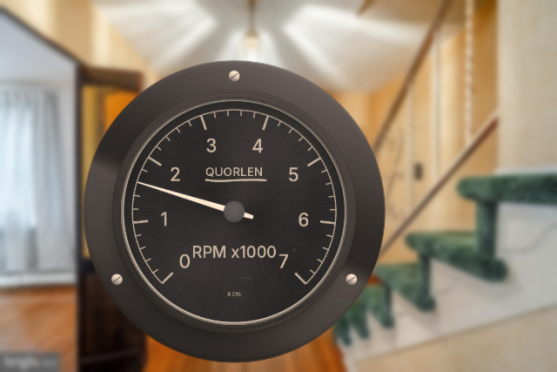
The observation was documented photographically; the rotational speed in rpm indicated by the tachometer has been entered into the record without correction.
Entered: 1600 rpm
